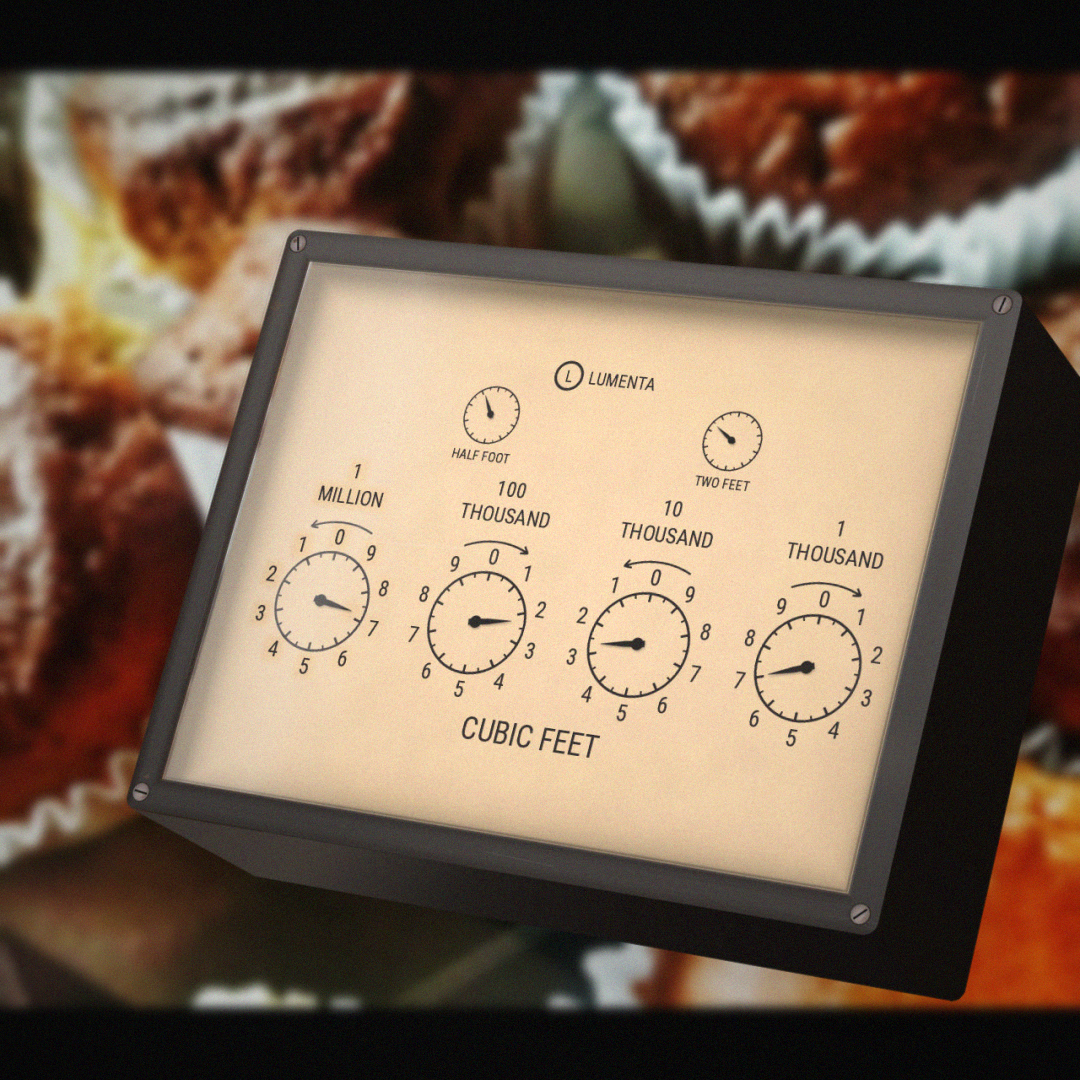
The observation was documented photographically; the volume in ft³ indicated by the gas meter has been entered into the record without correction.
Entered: 722700 ft³
